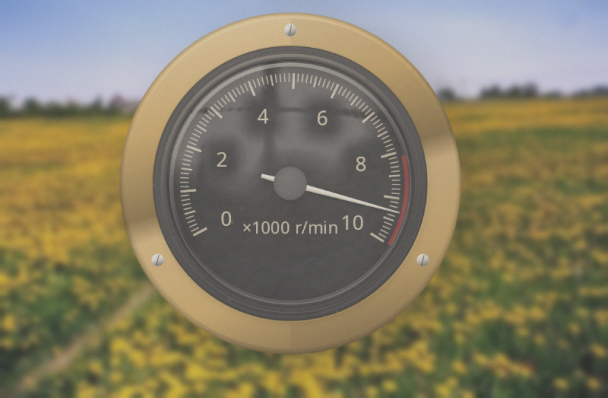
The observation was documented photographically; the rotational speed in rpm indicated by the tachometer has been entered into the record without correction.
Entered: 9300 rpm
